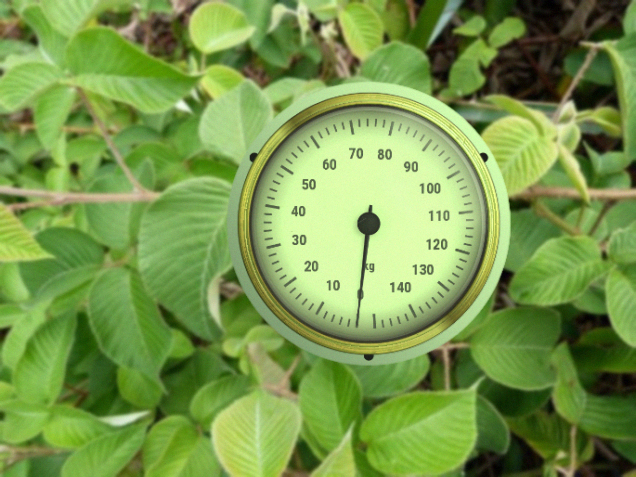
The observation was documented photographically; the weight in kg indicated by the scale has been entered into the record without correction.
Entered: 0 kg
